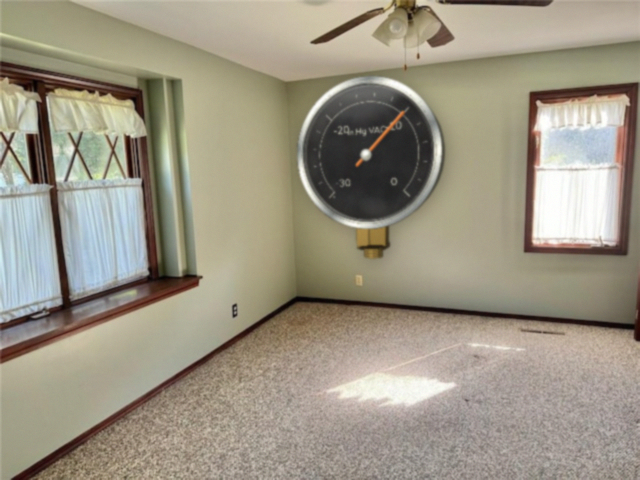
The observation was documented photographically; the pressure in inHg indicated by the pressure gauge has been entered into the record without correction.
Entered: -10 inHg
